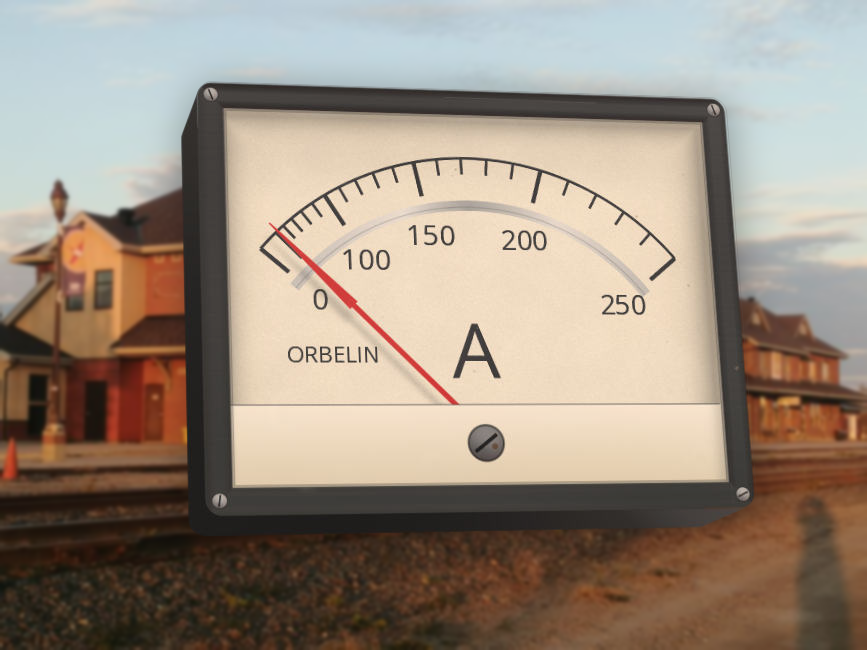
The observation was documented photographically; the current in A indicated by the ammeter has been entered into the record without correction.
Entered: 50 A
